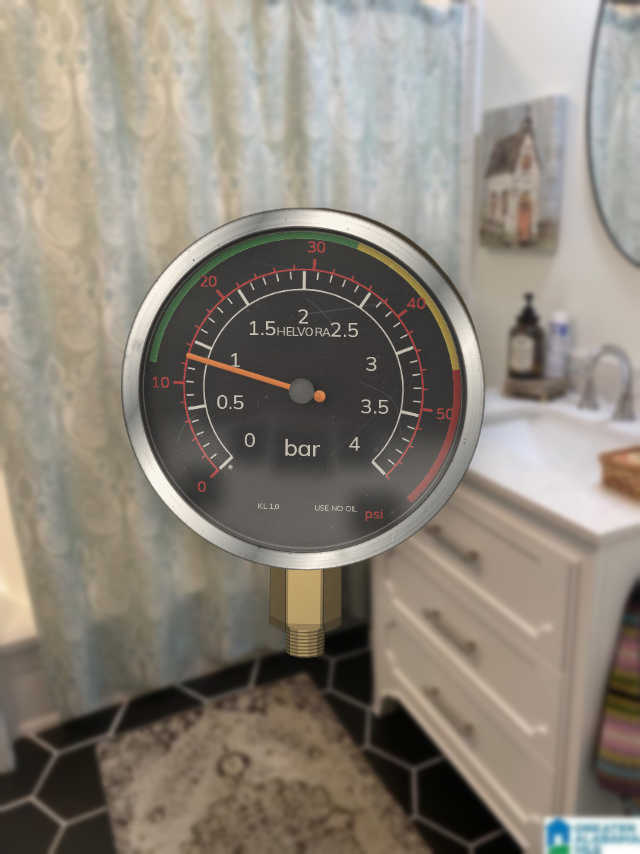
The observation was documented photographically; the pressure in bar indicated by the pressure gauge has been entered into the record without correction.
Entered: 0.9 bar
